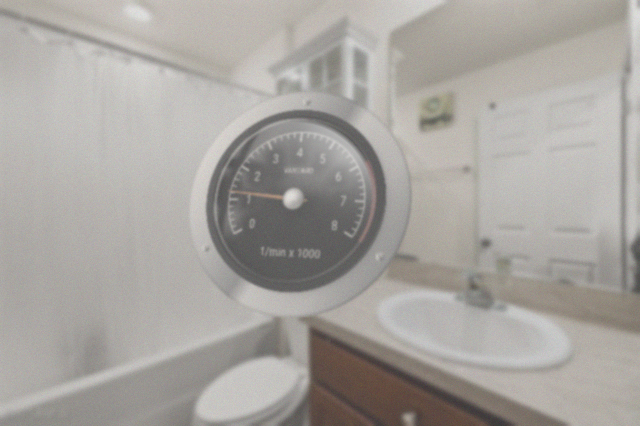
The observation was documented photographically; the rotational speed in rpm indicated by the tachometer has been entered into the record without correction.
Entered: 1200 rpm
